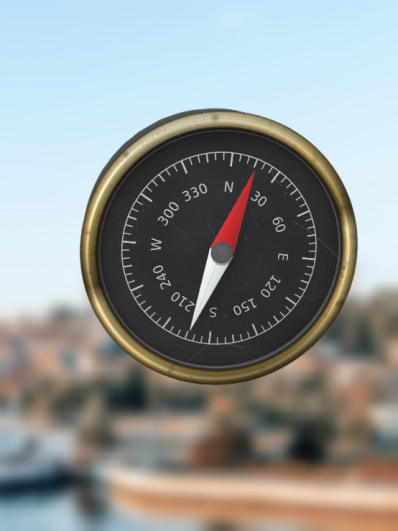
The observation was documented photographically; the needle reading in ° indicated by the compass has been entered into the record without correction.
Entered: 15 °
